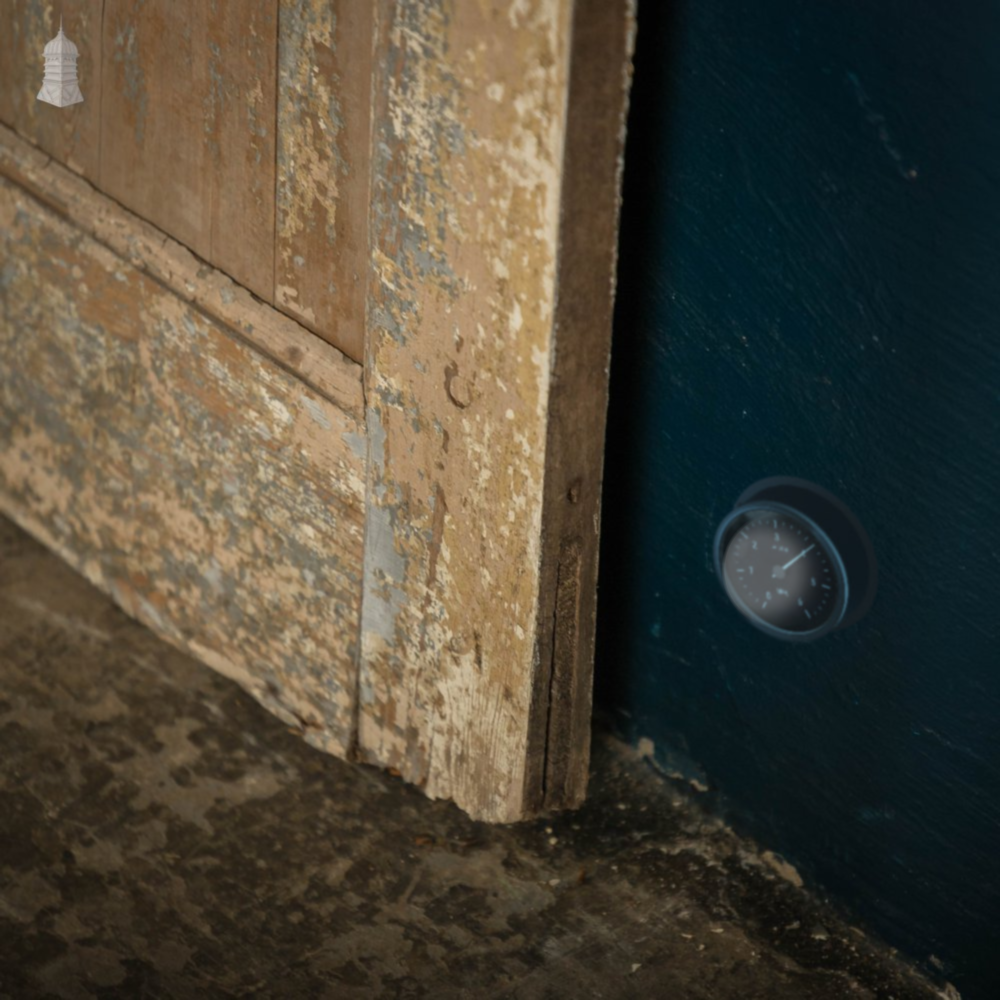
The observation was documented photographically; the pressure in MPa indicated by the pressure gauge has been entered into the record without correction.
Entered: 4 MPa
